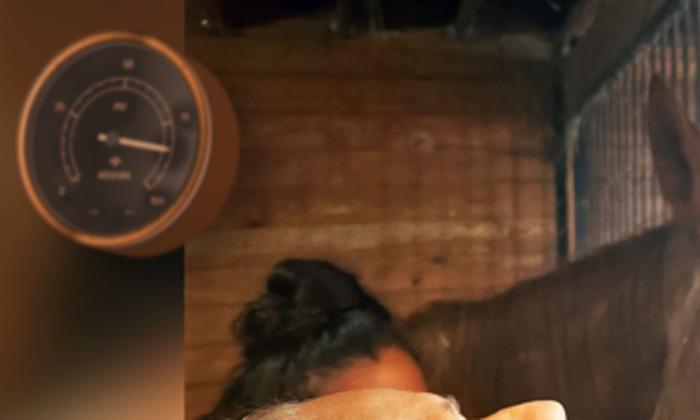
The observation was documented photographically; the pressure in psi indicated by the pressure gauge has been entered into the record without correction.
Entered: 85 psi
